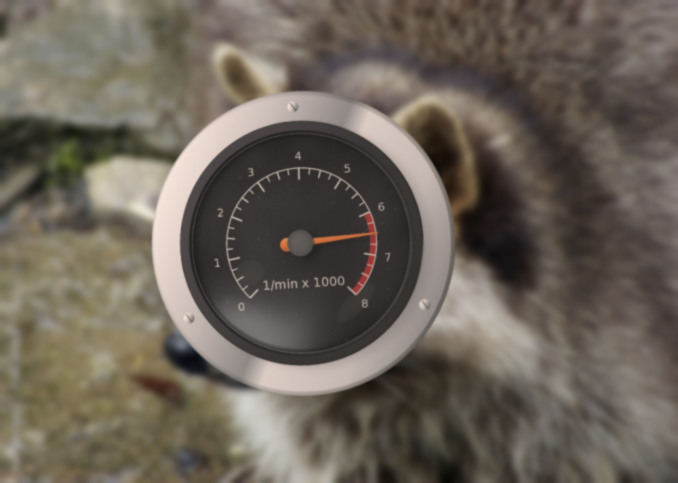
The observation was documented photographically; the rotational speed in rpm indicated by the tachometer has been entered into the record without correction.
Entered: 6500 rpm
